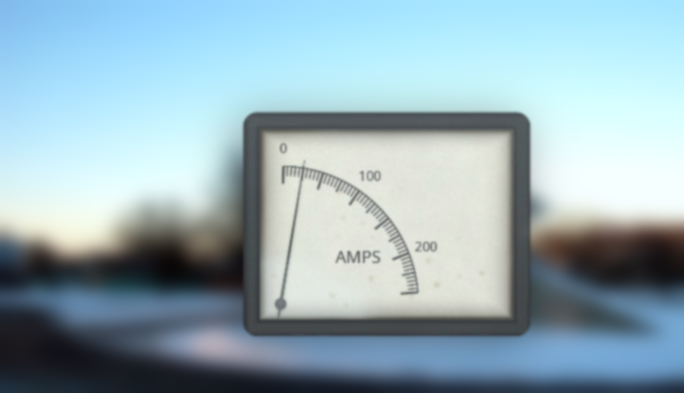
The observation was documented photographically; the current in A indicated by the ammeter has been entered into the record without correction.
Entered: 25 A
